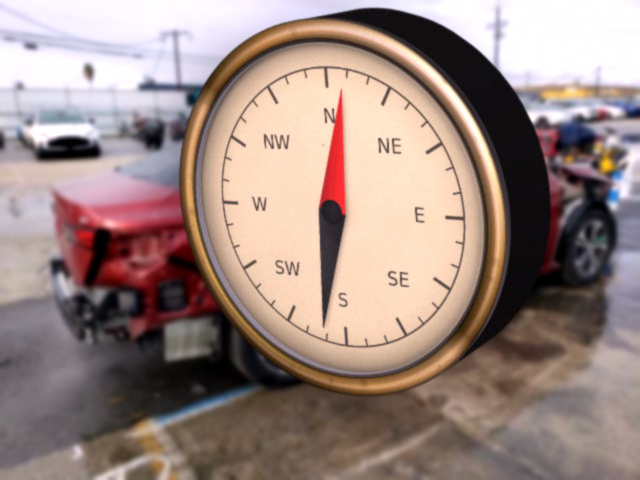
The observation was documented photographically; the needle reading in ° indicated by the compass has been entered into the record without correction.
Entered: 10 °
